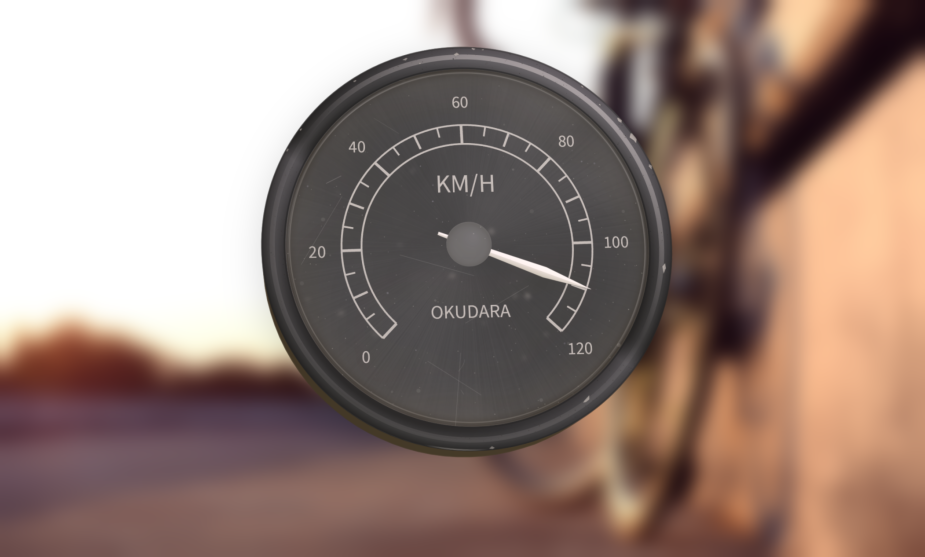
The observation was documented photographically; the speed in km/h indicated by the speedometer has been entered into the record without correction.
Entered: 110 km/h
